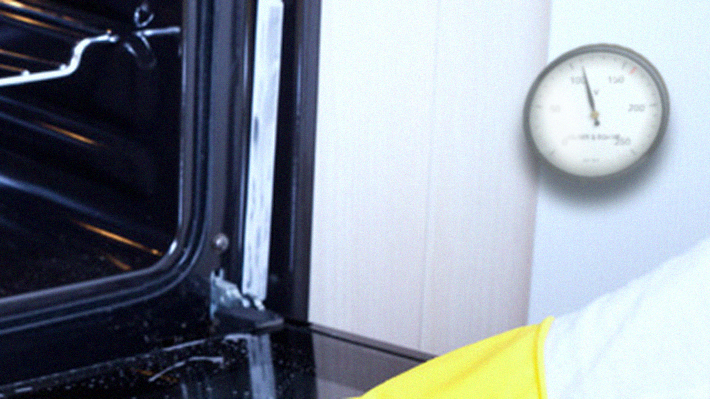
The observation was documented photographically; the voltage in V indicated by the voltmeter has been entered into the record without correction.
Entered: 110 V
